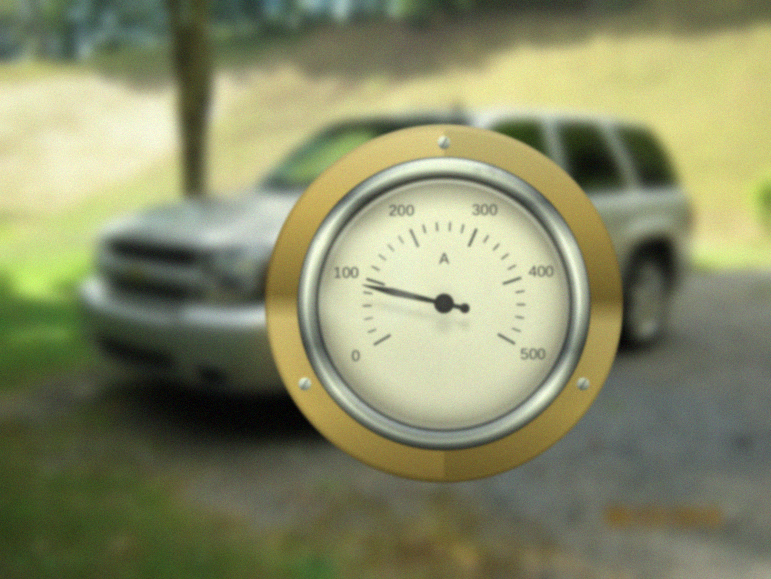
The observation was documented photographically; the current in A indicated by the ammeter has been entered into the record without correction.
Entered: 90 A
